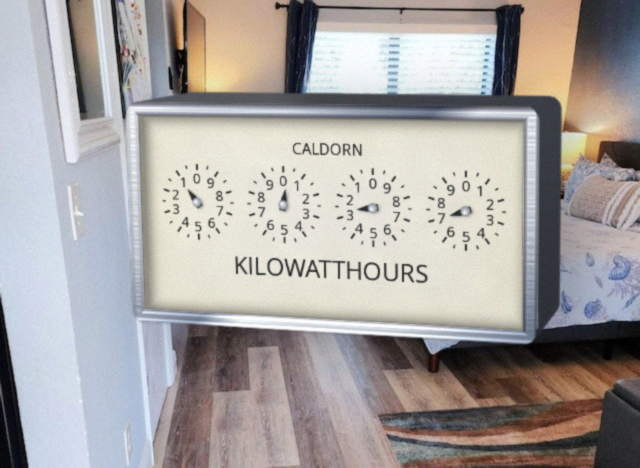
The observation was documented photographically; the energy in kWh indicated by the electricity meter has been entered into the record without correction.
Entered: 1027 kWh
